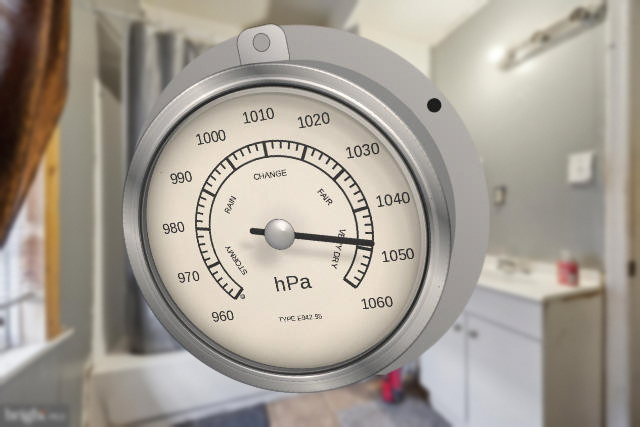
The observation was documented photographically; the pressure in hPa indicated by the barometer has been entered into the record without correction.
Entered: 1048 hPa
